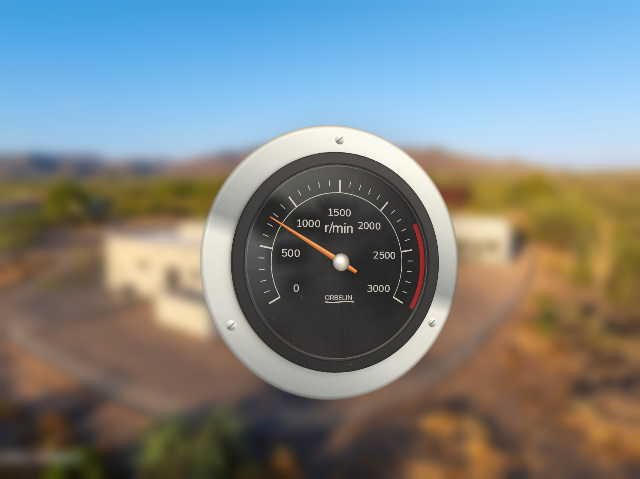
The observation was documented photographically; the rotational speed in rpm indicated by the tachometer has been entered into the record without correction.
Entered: 750 rpm
